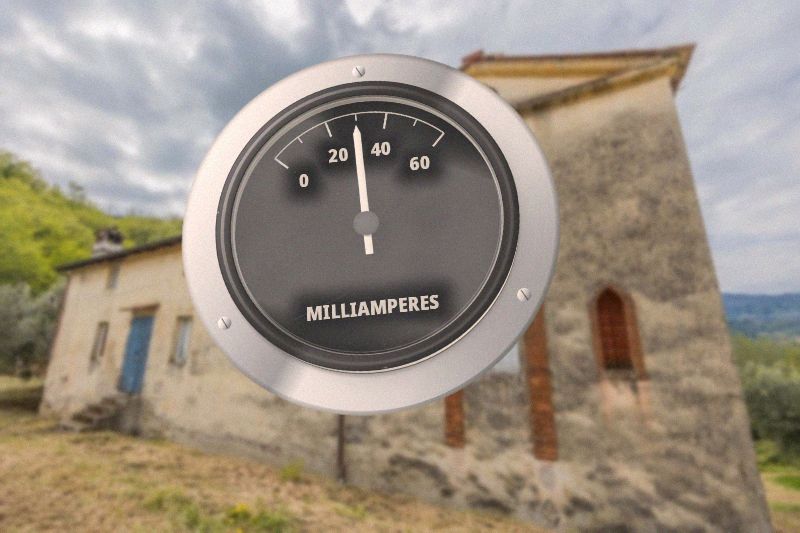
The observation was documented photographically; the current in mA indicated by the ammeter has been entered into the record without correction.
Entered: 30 mA
